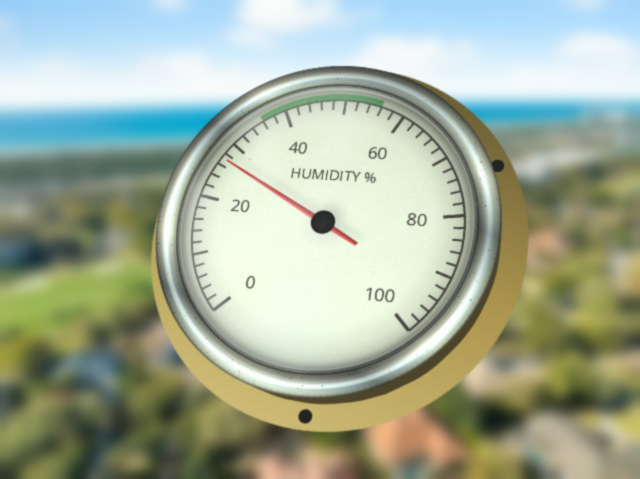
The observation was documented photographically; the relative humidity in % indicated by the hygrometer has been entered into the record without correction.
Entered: 27 %
